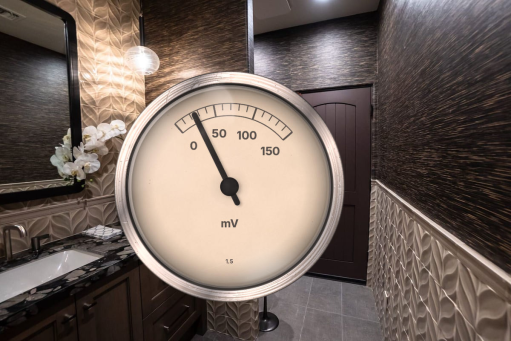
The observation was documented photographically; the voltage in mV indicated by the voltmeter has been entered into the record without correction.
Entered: 25 mV
